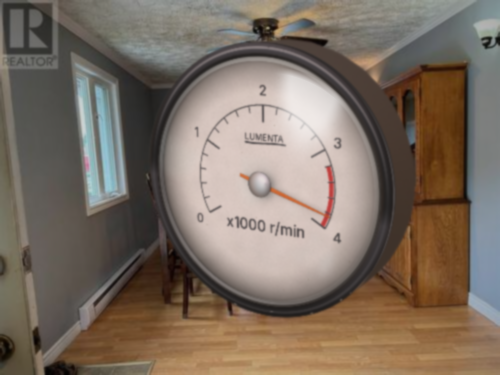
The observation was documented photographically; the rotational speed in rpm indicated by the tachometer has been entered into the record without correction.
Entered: 3800 rpm
